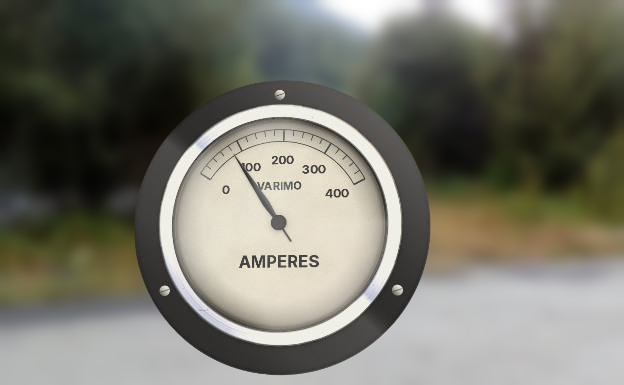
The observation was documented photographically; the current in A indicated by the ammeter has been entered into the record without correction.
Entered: 80 A
